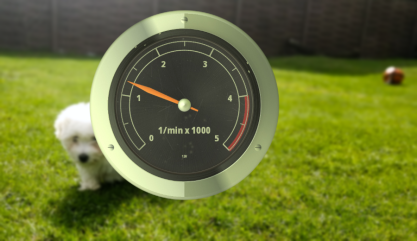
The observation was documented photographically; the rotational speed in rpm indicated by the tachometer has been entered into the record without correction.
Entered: 1250 rpm
